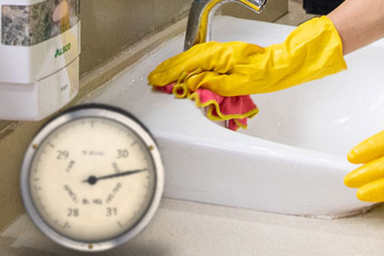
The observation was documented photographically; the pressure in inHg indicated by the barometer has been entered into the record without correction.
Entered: 30.3 inHg
